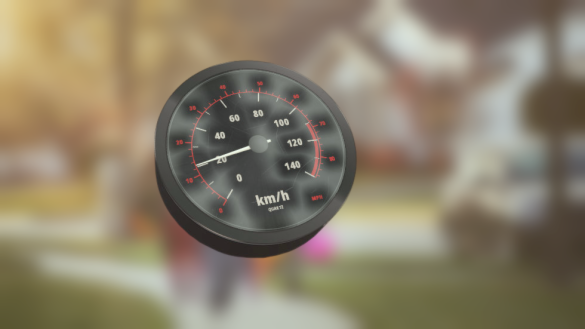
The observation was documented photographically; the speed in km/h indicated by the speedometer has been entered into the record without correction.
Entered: 20 km/h
